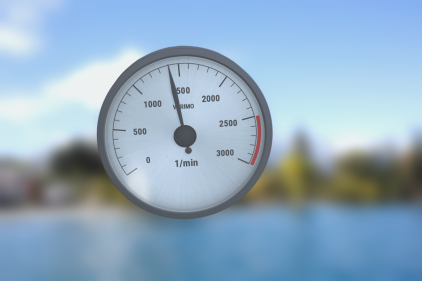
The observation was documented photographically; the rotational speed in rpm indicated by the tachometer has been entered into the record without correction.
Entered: 1400 rpm
